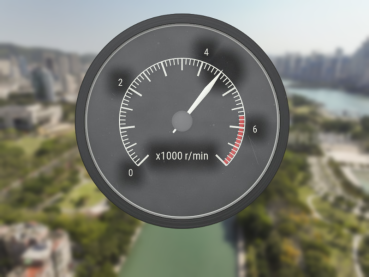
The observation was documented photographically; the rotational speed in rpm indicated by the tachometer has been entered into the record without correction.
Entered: 4500 rpm
